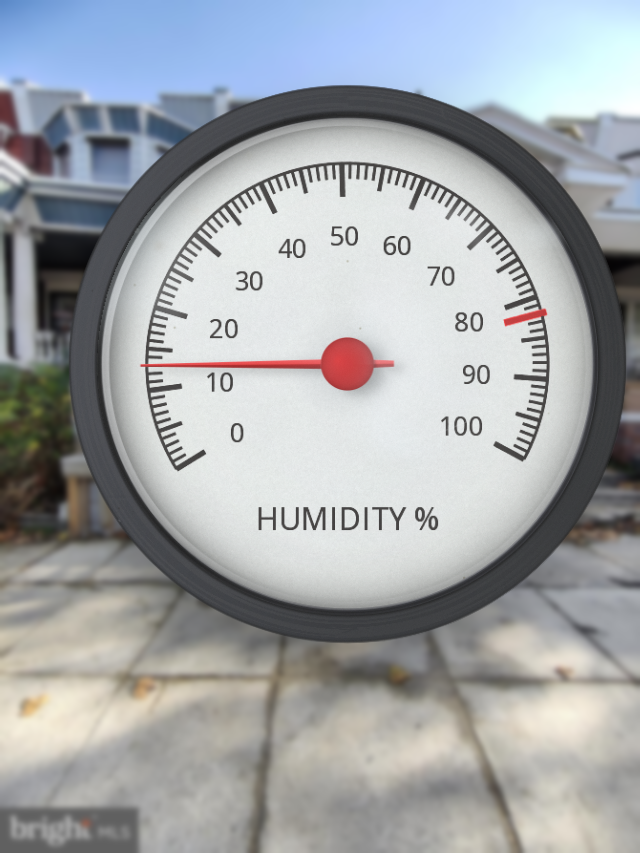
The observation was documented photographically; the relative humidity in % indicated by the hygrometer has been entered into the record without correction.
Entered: 13 %
